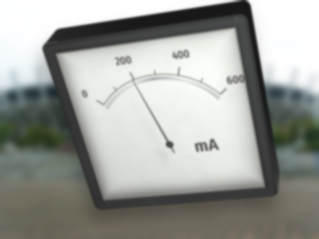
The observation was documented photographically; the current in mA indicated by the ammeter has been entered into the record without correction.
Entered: 200 mA
